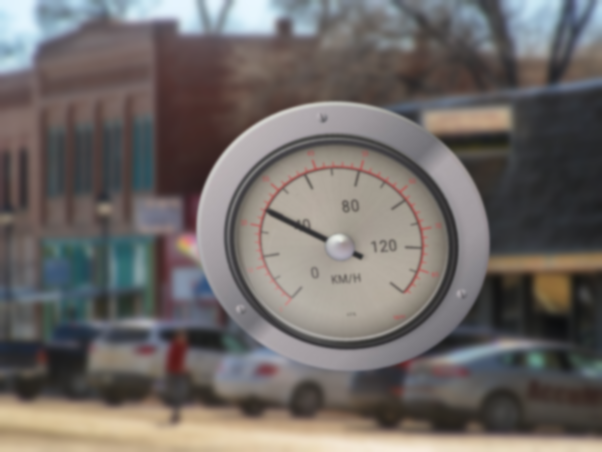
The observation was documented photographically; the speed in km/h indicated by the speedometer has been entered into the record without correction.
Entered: 40 km/h
